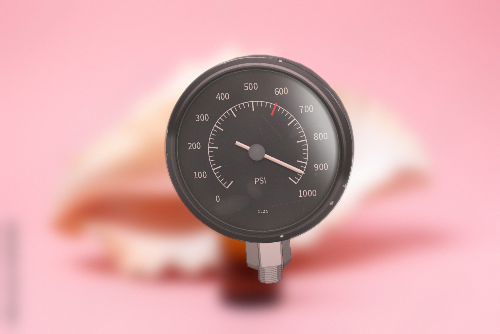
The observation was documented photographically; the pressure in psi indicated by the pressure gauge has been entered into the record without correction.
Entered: 940 psi
